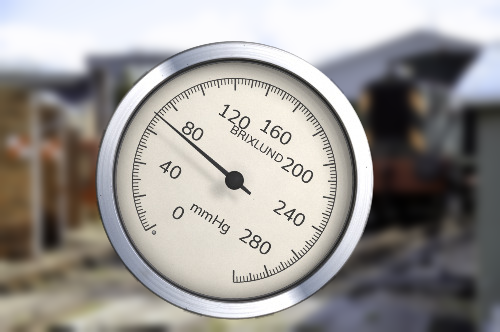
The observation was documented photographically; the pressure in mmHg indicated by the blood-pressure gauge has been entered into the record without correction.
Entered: 70 mmHg
